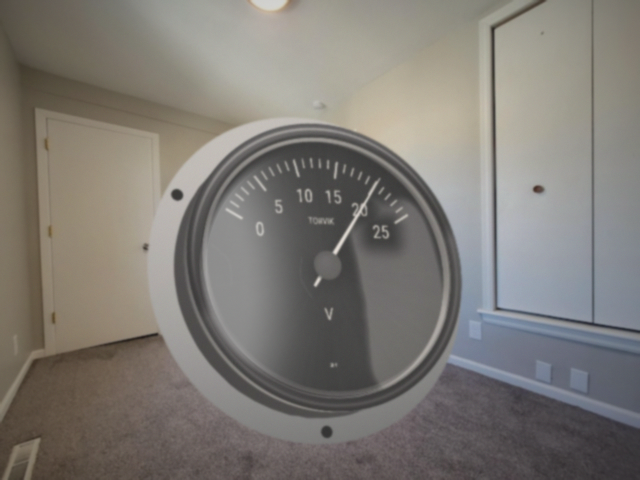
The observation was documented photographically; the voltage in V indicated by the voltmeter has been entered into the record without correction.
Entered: 20 V
